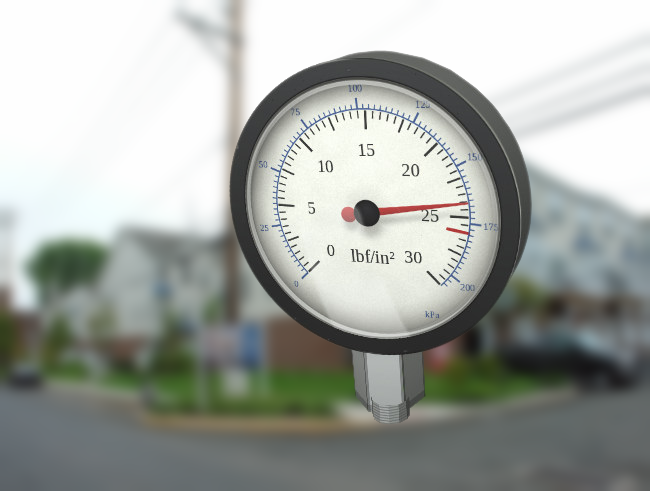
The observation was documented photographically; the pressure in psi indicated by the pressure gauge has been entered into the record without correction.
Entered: 24 psi
